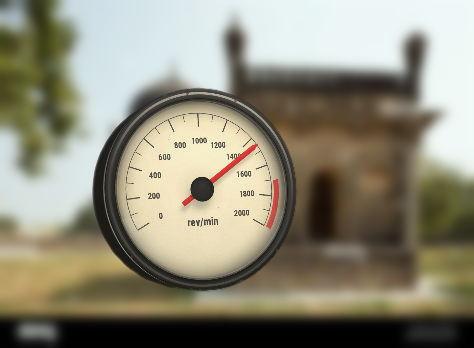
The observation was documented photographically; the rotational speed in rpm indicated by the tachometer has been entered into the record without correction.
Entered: 1450 rpm
